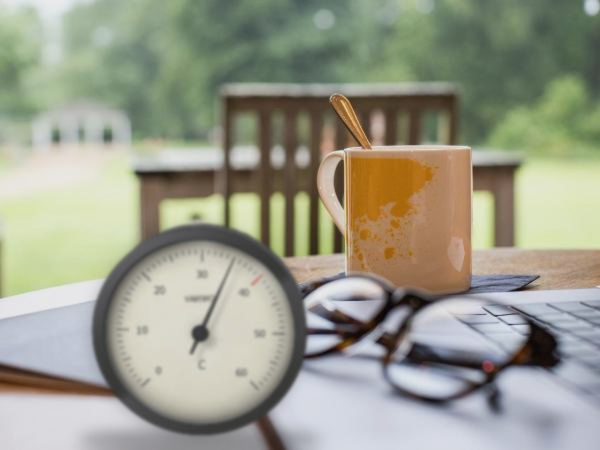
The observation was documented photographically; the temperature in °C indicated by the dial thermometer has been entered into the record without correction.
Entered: 35 °C
